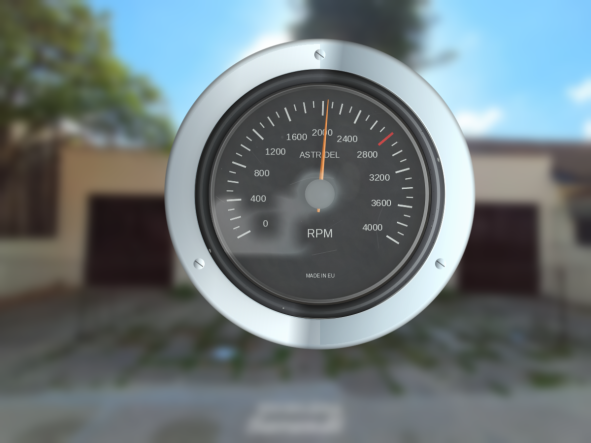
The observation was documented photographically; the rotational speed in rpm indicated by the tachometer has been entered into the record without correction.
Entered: 2050 rpm
